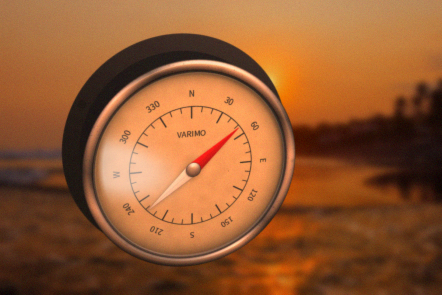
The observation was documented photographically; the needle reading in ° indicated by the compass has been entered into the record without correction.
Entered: 50 °
